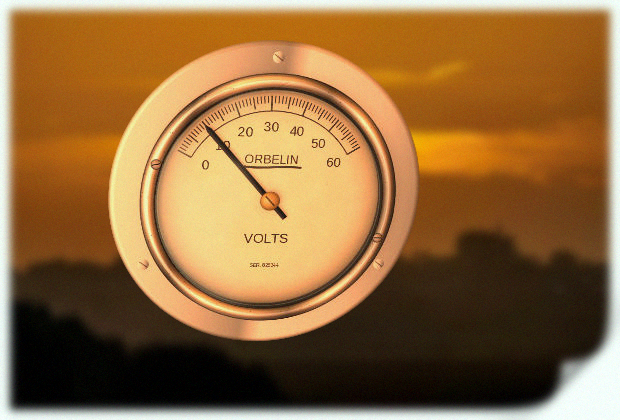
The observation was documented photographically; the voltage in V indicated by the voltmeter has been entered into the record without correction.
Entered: 10 V
